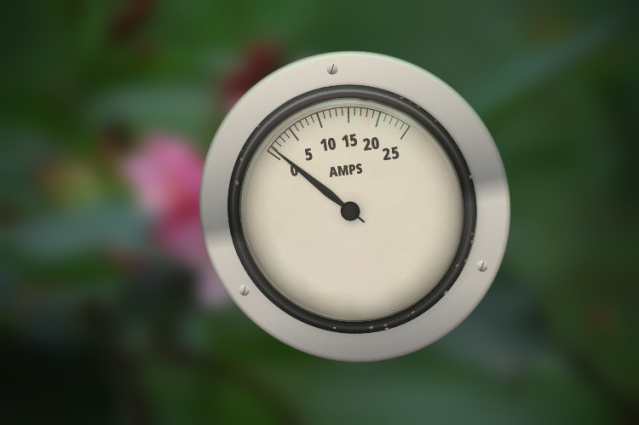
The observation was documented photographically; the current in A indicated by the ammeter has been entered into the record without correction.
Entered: 1 A
